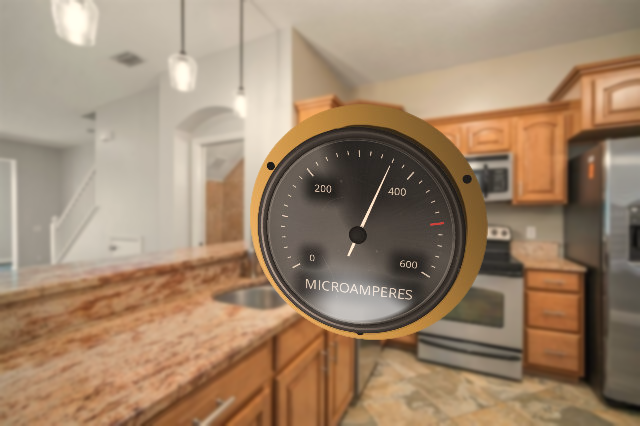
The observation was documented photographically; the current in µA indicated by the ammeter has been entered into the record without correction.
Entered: 360 µA
